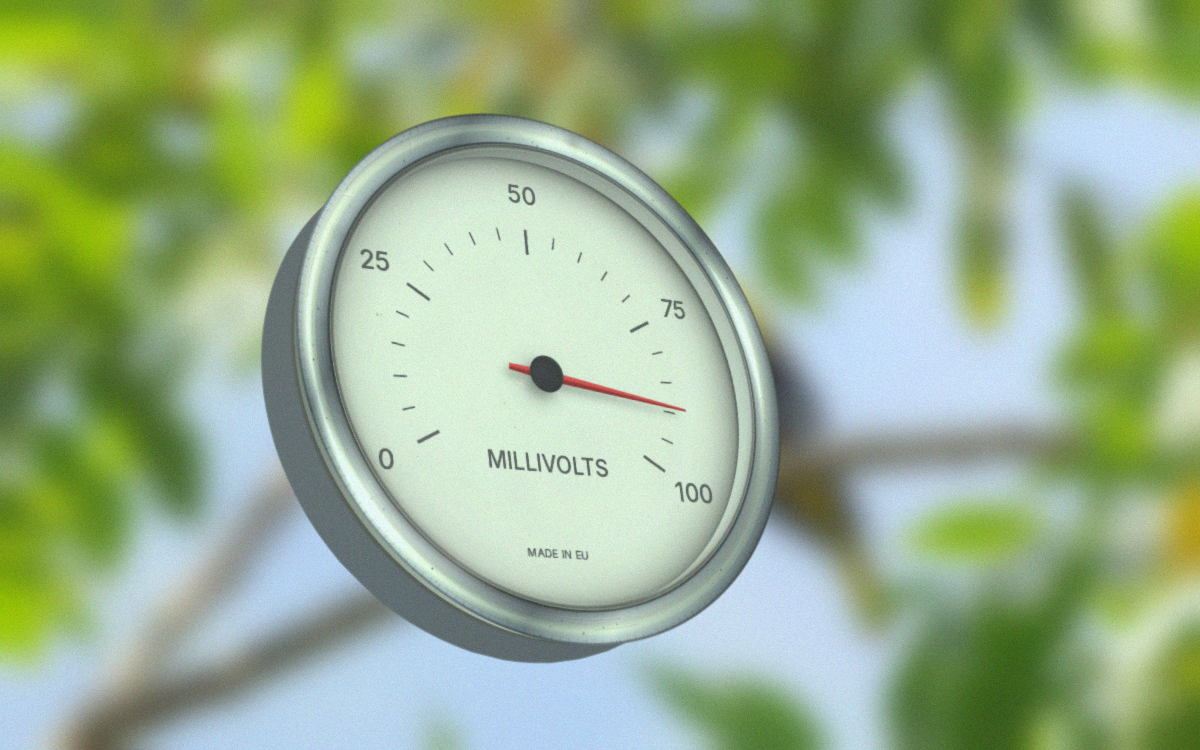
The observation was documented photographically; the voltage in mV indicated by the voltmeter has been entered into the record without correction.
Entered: 90 mV
